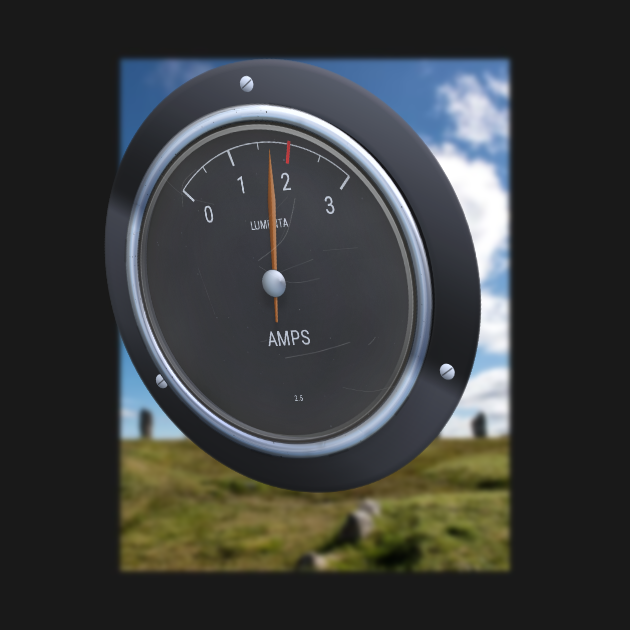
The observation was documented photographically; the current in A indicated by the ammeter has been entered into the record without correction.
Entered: 1.75 A
